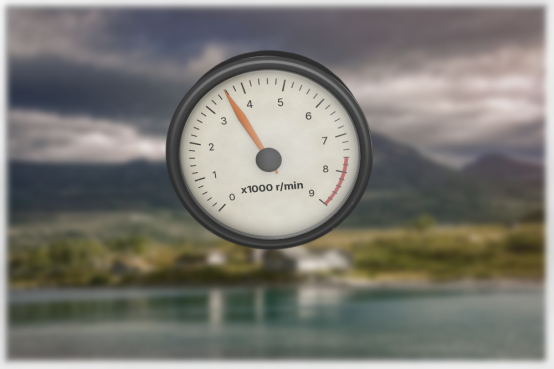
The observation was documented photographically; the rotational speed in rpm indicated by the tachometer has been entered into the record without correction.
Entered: 3600 rpm
